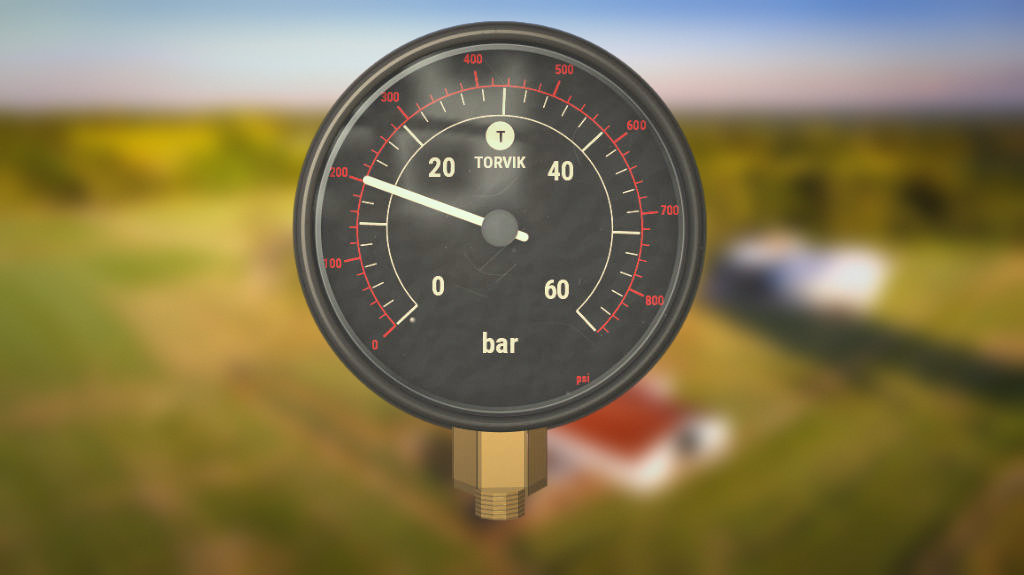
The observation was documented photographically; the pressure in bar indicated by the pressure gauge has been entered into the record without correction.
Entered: 14 bar
